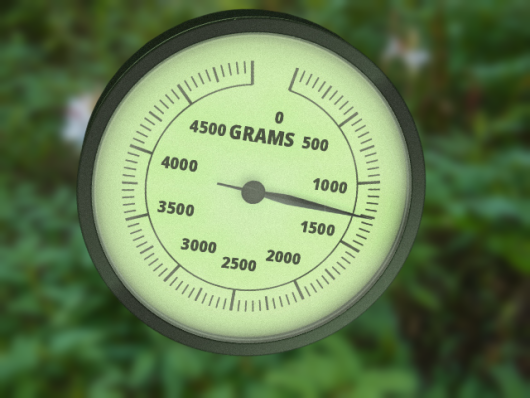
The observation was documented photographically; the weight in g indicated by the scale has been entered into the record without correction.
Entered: 1250 g
